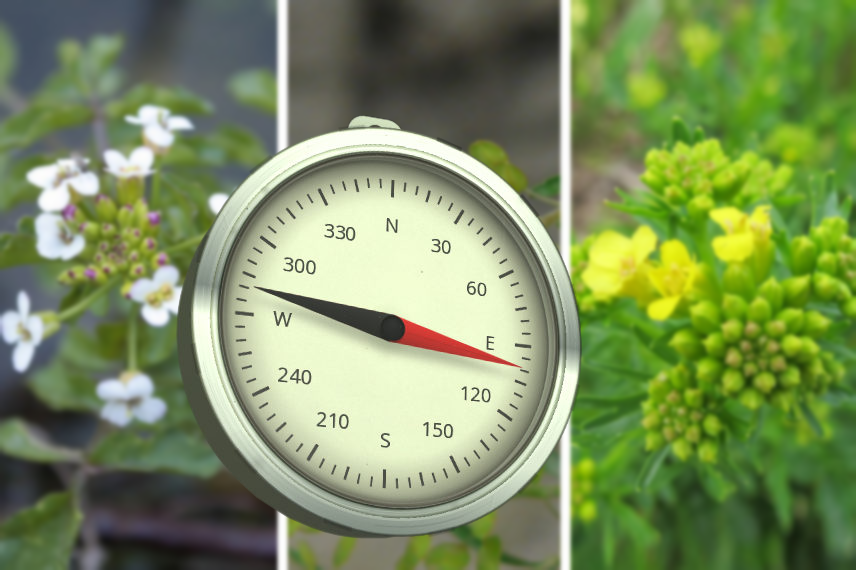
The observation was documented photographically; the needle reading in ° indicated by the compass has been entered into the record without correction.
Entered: 100 °
